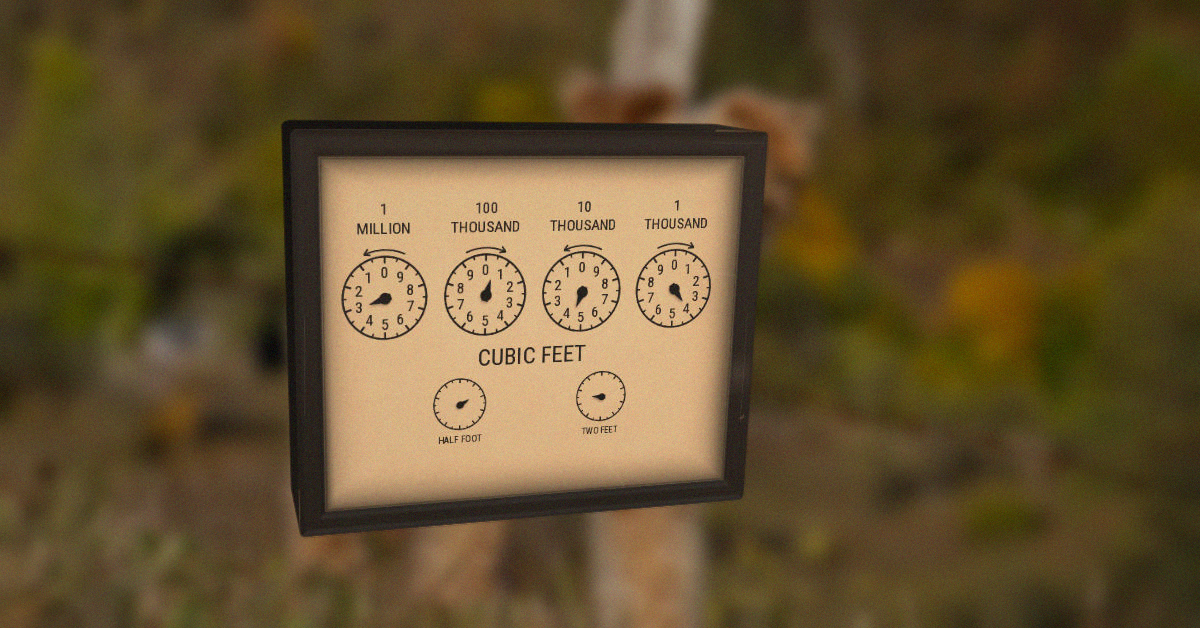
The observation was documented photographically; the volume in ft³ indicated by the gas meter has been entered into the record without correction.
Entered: 304400 ft³
